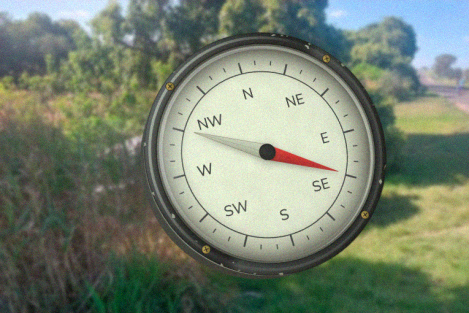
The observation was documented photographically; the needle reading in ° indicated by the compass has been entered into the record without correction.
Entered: 120 °
